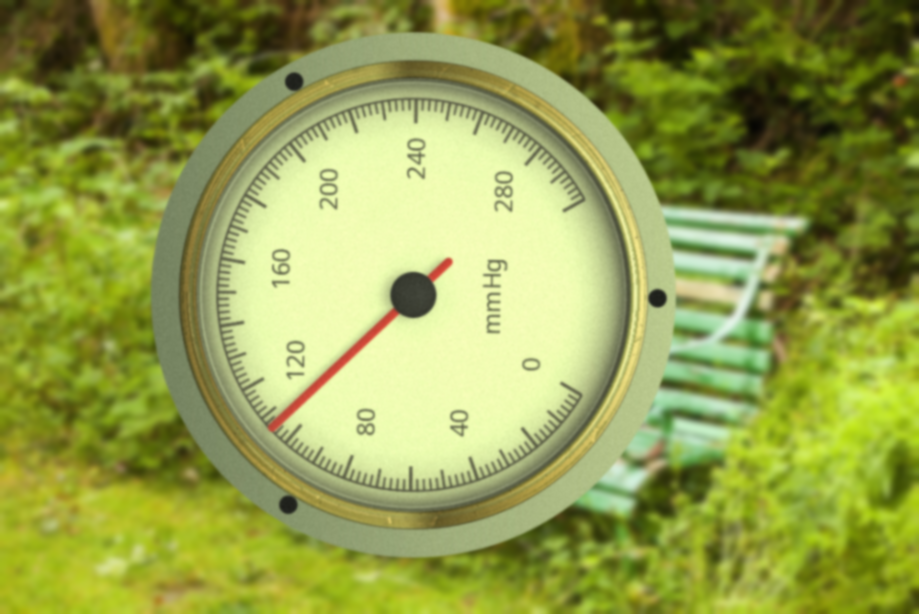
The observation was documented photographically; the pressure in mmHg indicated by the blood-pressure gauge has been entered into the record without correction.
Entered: 106 mmHg
